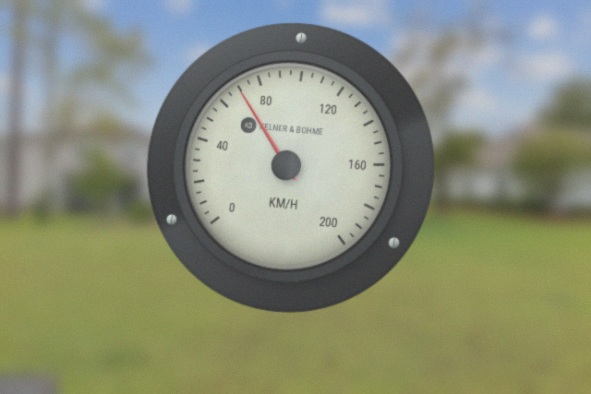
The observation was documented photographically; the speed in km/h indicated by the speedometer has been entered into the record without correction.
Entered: 70 km/h
